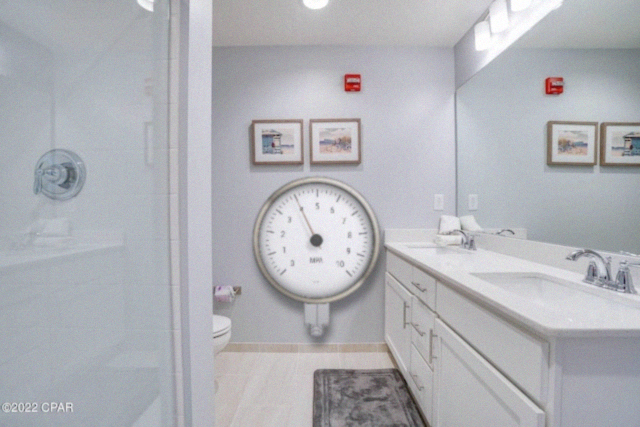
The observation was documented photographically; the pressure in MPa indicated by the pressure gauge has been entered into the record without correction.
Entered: 4 MPa
